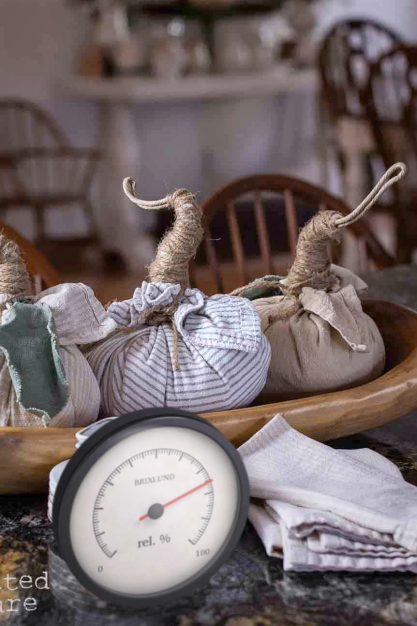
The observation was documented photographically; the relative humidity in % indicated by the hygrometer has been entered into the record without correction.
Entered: 75 %
